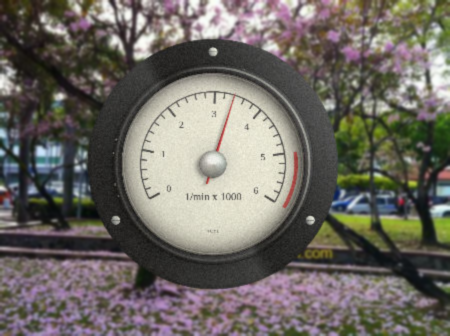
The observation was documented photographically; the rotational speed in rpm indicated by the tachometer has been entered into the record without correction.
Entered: 3400 rpm
